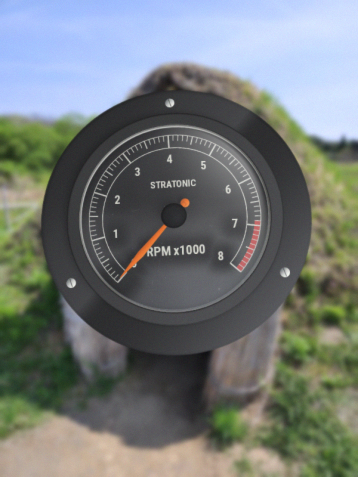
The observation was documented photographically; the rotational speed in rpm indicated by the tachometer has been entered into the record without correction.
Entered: 0 rpm
